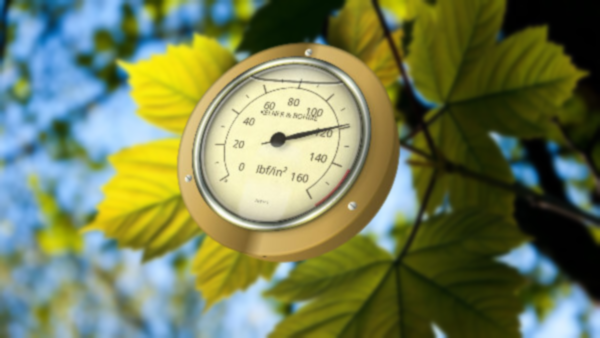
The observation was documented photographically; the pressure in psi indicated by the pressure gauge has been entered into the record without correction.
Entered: 120 psi
